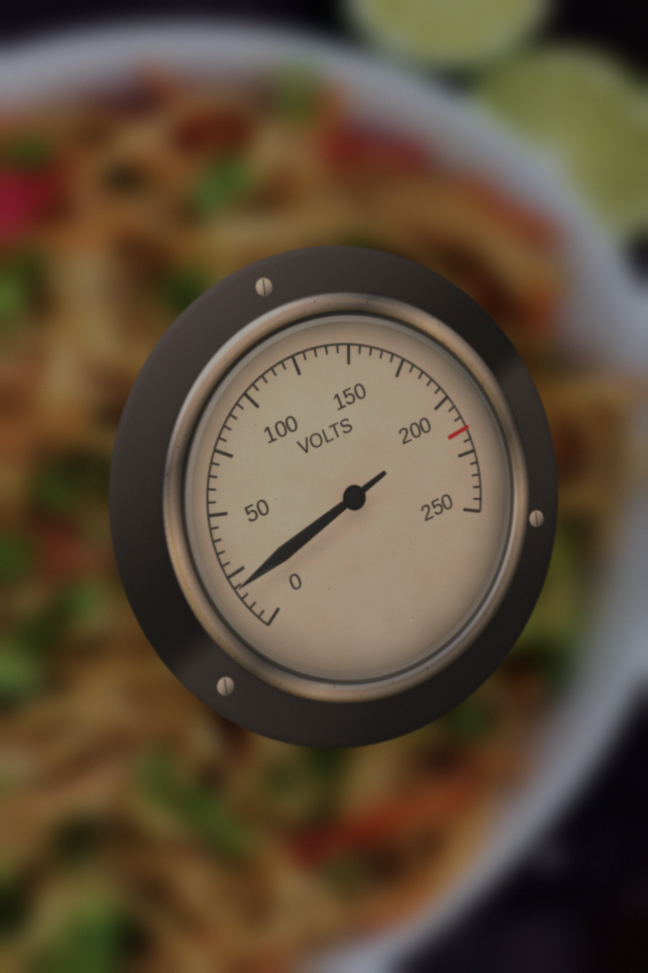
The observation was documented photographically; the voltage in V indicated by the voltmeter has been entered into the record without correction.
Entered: 20 V
